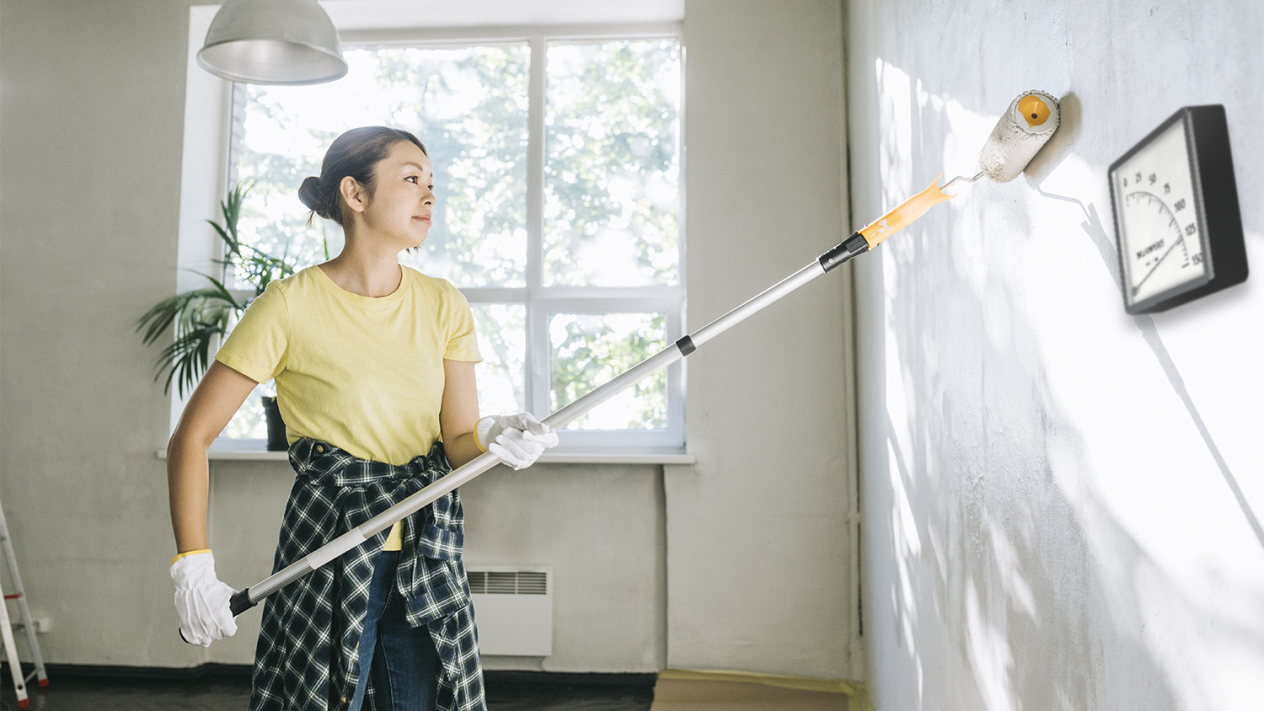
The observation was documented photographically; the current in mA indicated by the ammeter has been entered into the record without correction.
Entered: 125 mA
